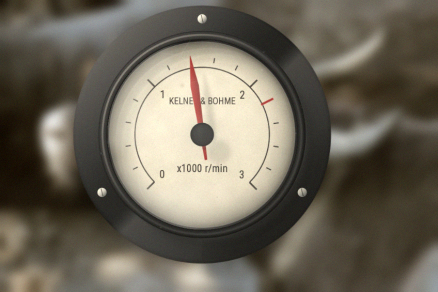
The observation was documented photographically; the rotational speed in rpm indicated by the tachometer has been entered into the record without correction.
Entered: 1400 rpm
